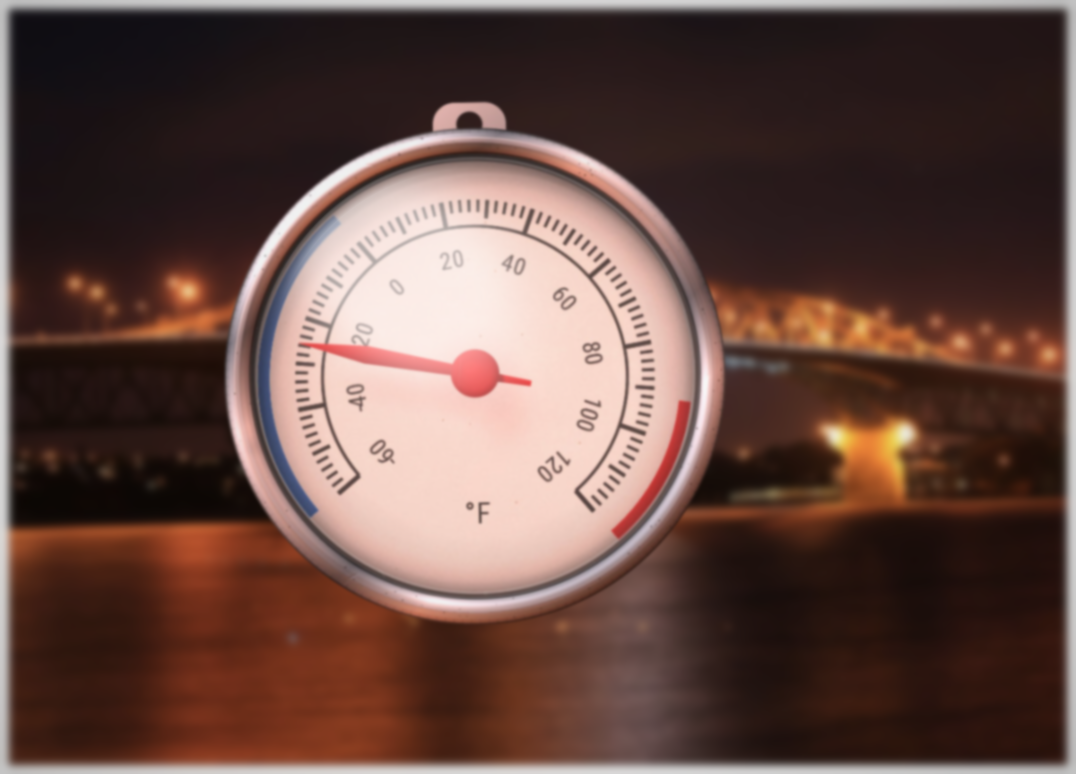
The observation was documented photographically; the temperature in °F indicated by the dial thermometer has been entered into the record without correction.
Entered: -26 °F
